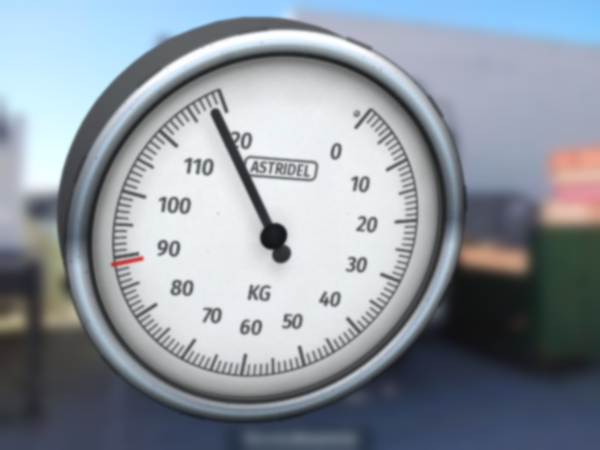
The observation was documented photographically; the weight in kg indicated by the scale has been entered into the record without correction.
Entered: 118 kg
